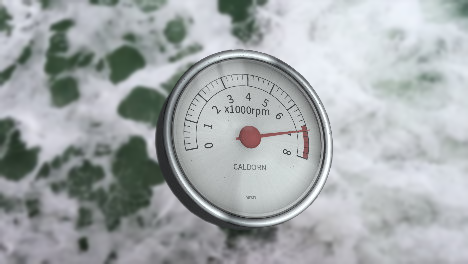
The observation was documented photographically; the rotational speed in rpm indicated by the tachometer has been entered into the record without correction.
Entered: 7000 rpm
